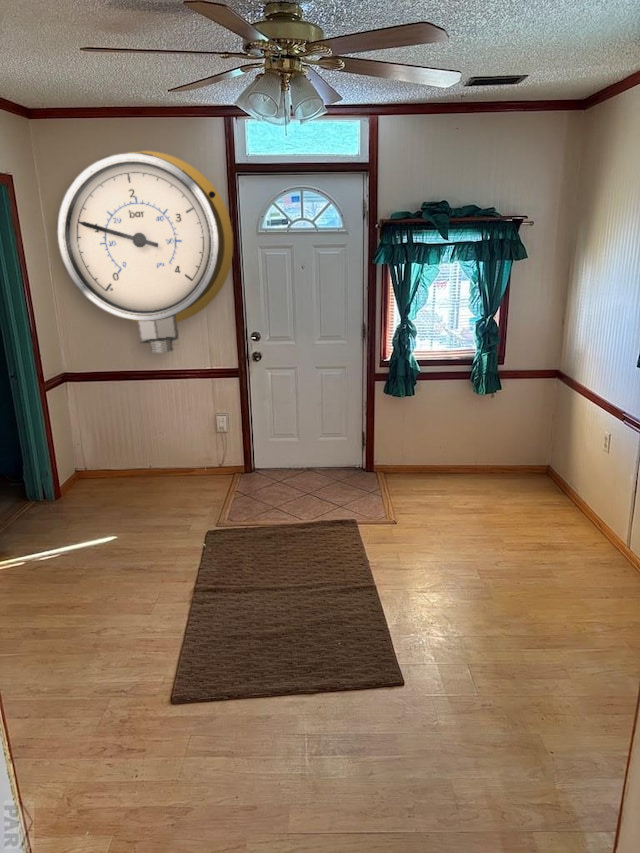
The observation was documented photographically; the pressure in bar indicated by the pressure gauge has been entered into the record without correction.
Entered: 1 bar
